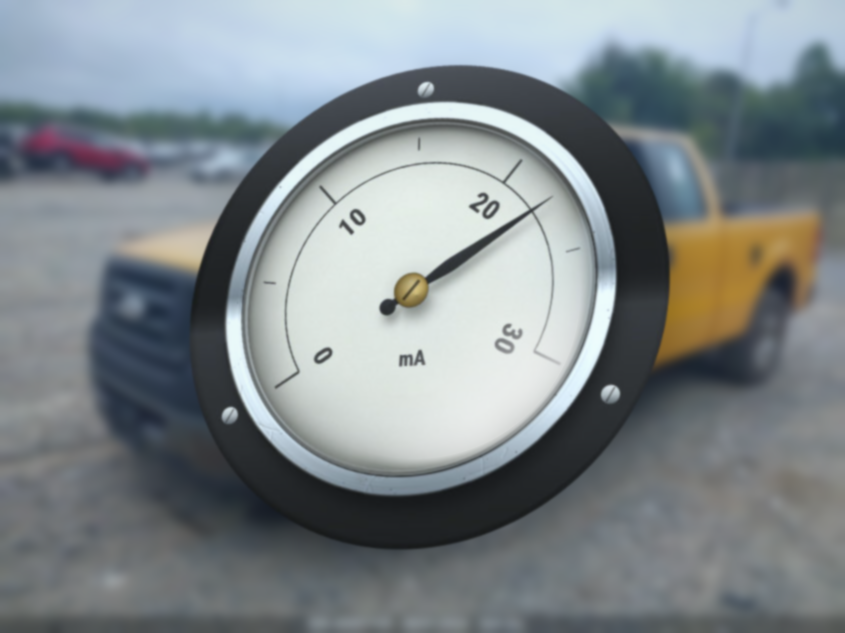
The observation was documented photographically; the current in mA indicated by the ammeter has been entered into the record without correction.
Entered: 22.5 mA
